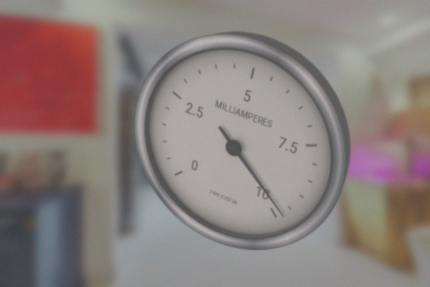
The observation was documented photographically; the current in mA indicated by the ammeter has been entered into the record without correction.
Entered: 9.75 mA
